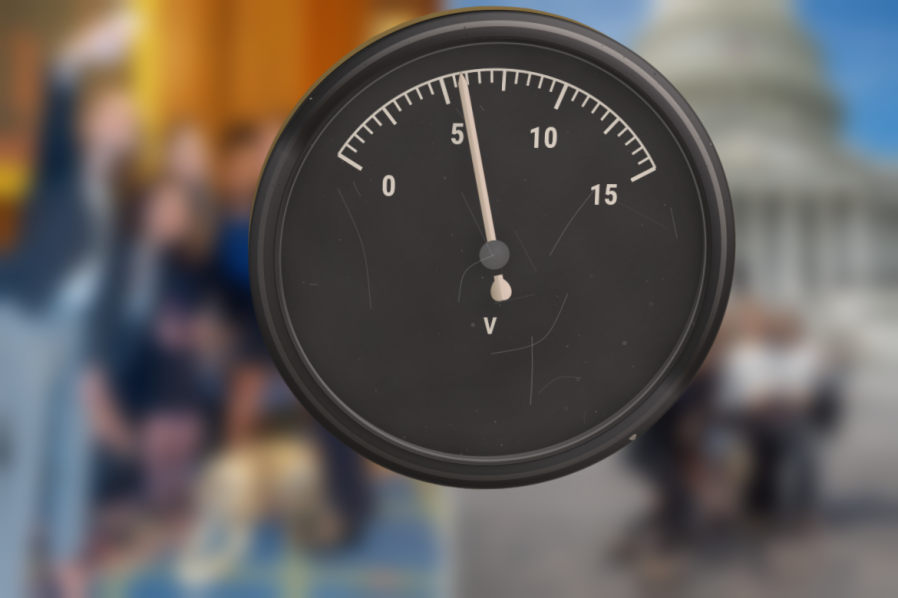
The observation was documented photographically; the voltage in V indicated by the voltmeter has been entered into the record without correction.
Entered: 5.75 V
